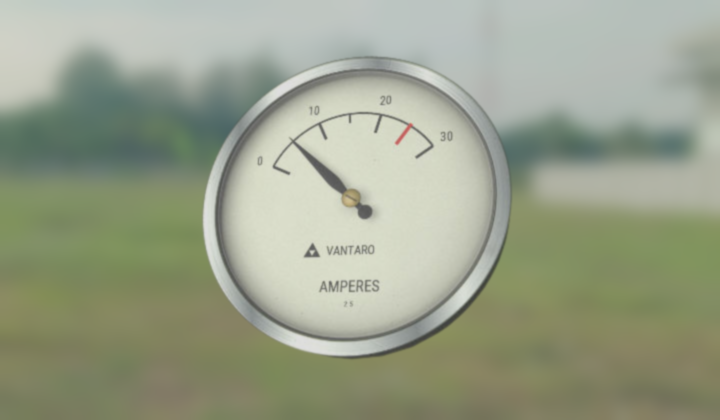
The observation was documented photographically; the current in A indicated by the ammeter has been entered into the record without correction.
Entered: 5 A
